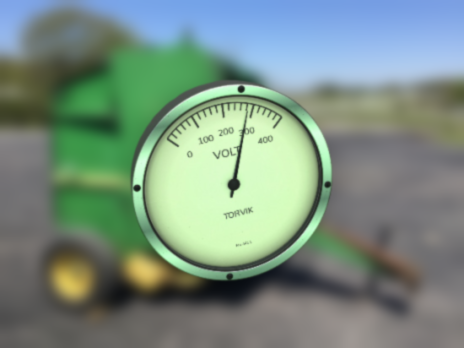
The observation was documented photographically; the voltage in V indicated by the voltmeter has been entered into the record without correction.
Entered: 280 V
